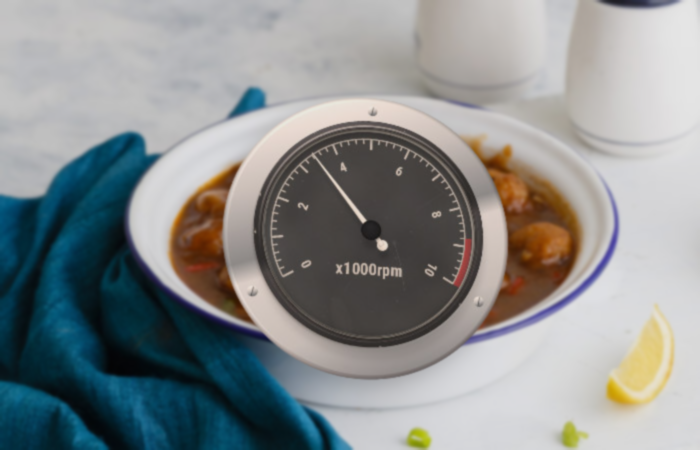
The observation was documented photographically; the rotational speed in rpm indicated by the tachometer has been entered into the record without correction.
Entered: 3400 rpm
